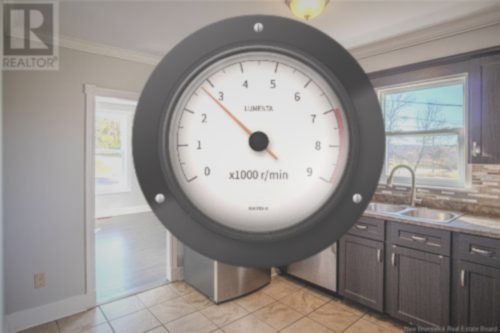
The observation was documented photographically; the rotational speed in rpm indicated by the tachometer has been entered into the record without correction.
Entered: 2750 rpm
